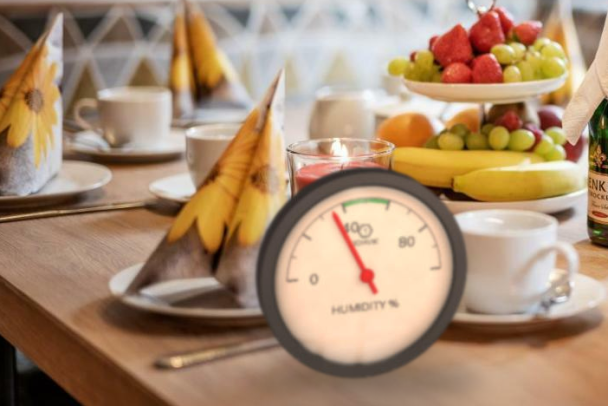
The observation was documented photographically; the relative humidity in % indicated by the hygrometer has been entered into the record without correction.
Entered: 35 %
